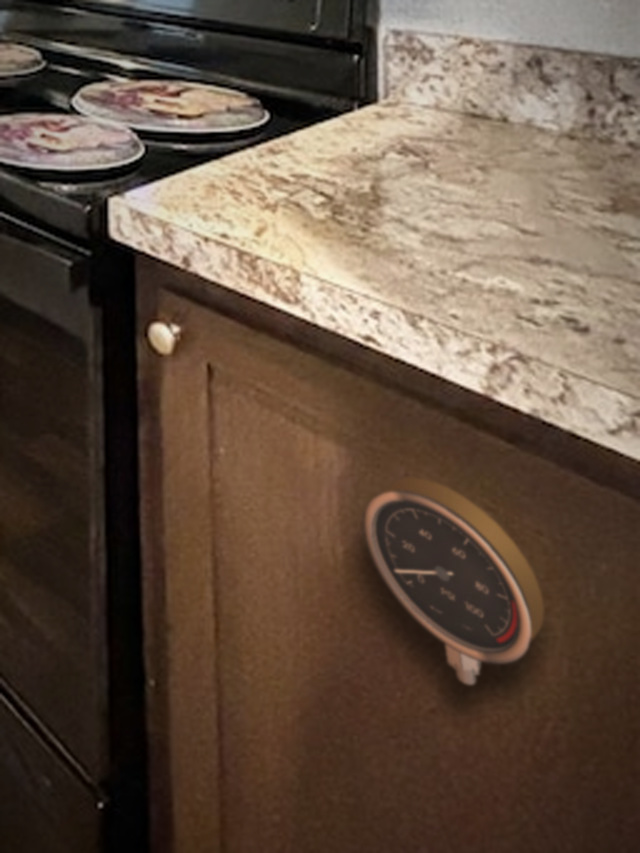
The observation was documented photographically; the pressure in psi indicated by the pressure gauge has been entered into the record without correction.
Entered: 5 psi
